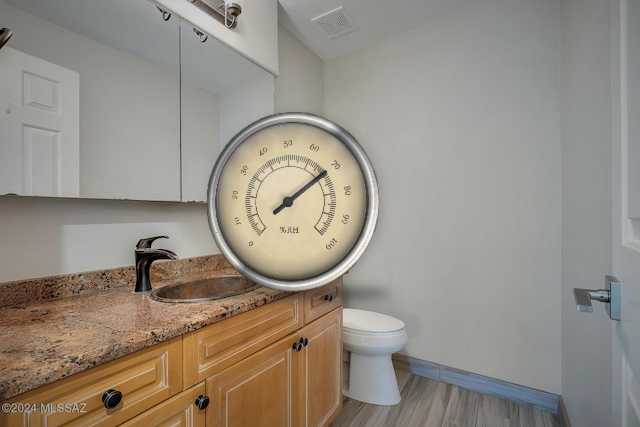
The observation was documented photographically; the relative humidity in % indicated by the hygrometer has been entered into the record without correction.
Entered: 70 %
